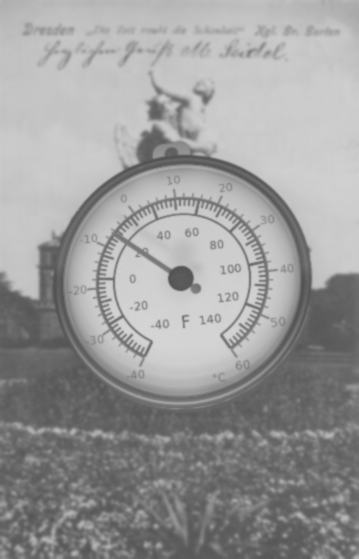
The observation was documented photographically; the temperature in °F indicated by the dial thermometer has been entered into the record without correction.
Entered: 20 °F
